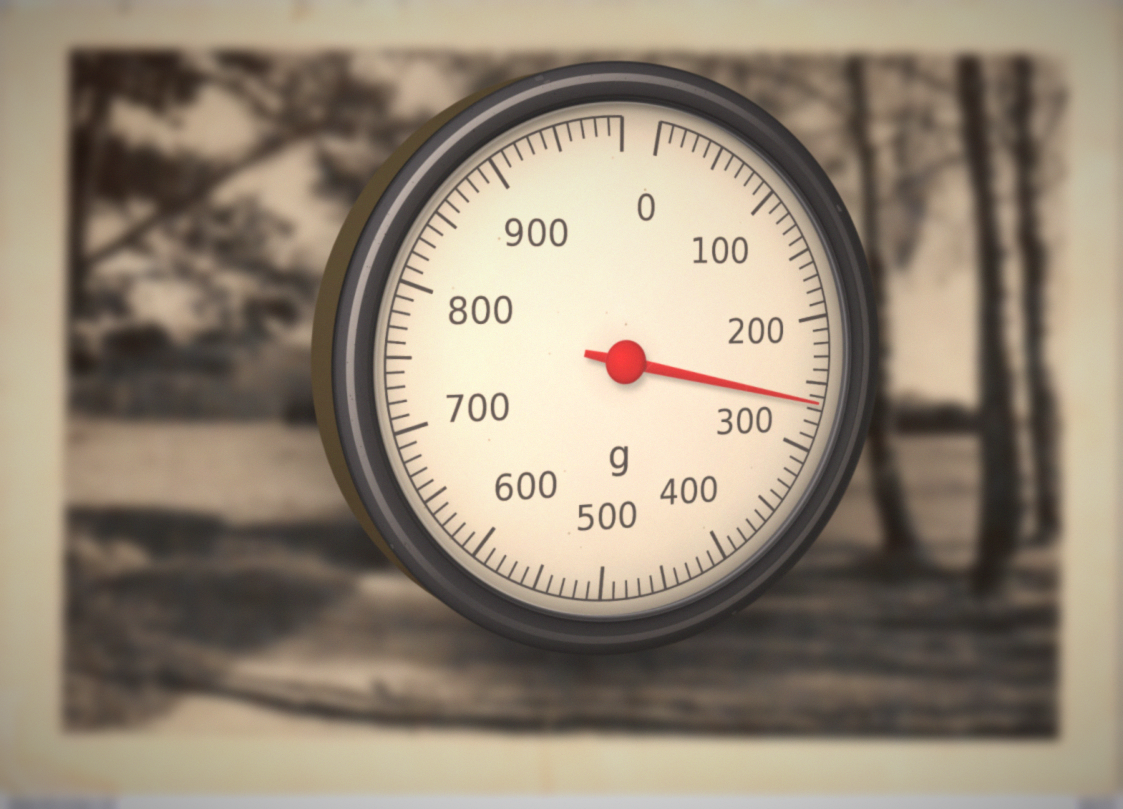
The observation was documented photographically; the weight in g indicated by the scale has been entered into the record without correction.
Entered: 265 g
